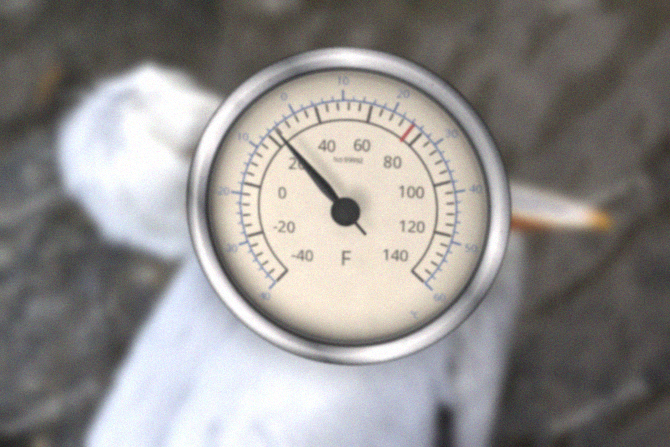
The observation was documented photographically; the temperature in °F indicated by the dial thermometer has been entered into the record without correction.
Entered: 24 °F
